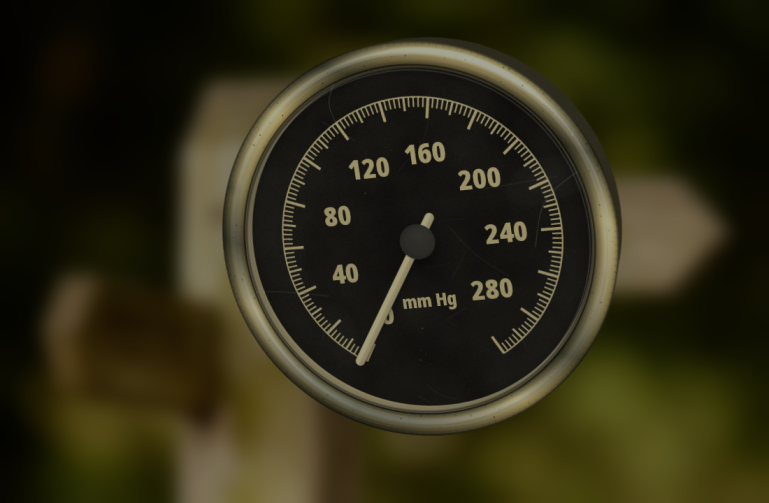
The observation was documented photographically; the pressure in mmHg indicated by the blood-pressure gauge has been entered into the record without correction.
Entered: 2 mmHg
